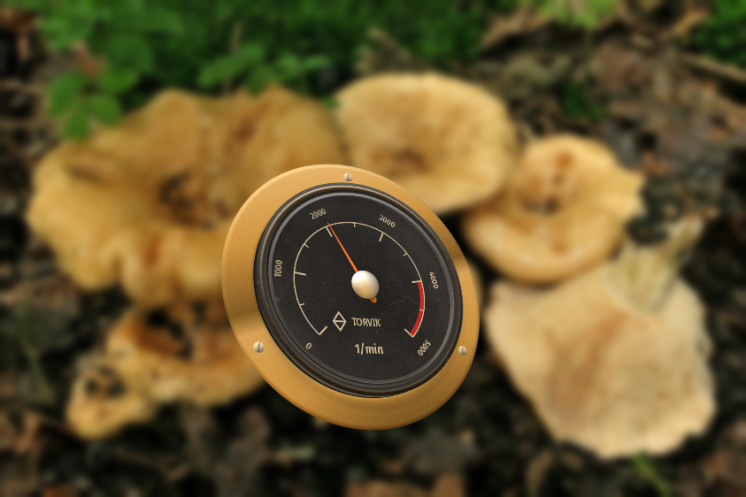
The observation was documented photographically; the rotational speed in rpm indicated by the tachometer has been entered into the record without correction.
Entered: 2000 rpm
